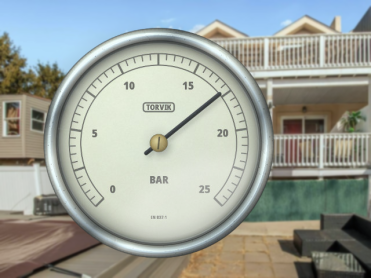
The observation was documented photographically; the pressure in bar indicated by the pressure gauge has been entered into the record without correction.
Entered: 17.25 bar
